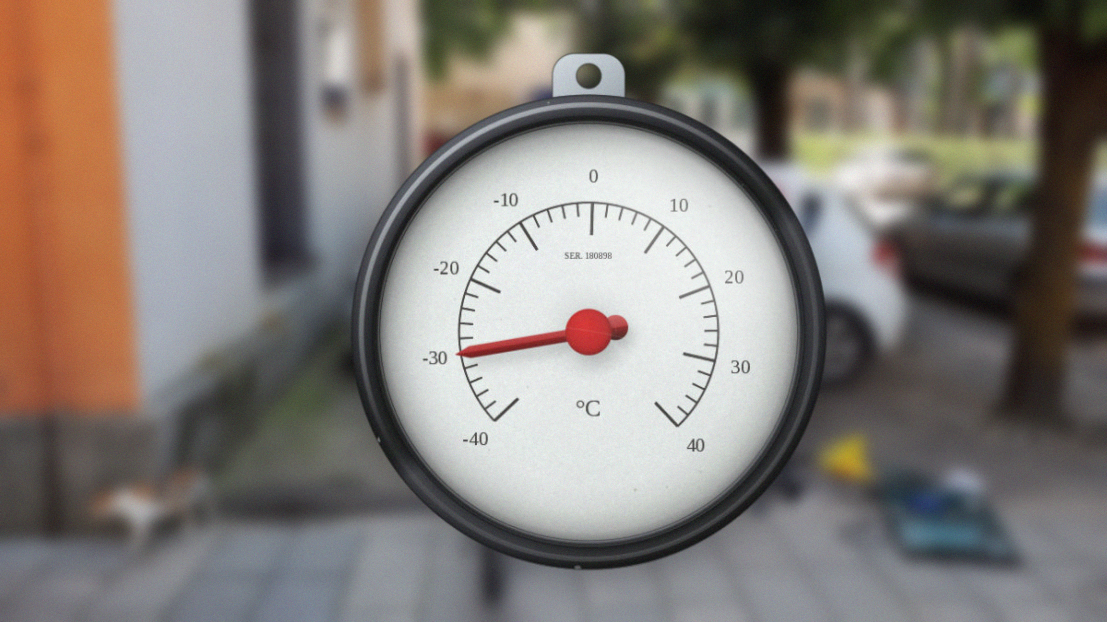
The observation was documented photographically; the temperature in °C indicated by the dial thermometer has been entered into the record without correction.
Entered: -30 °C
